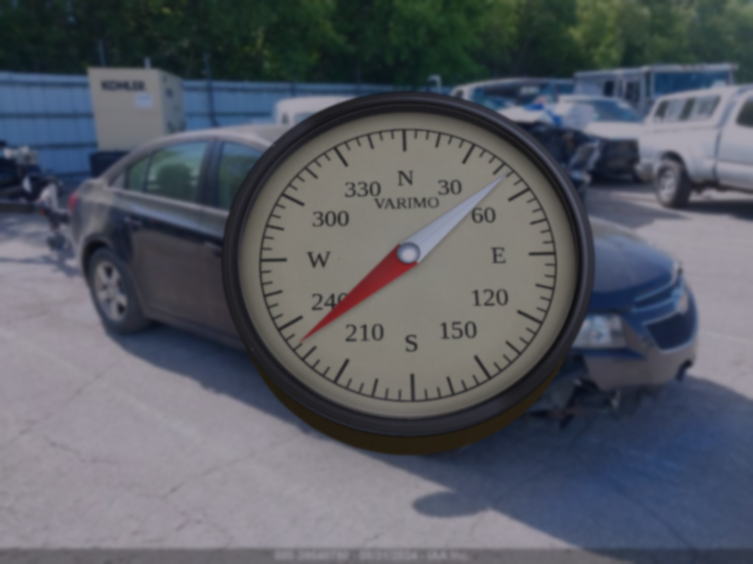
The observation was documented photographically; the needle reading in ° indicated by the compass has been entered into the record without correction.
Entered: 230 °
